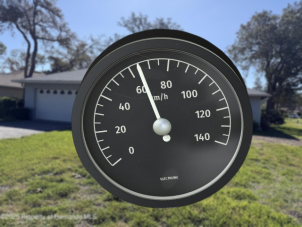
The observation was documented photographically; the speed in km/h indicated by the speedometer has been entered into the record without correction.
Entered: 65 km/h
